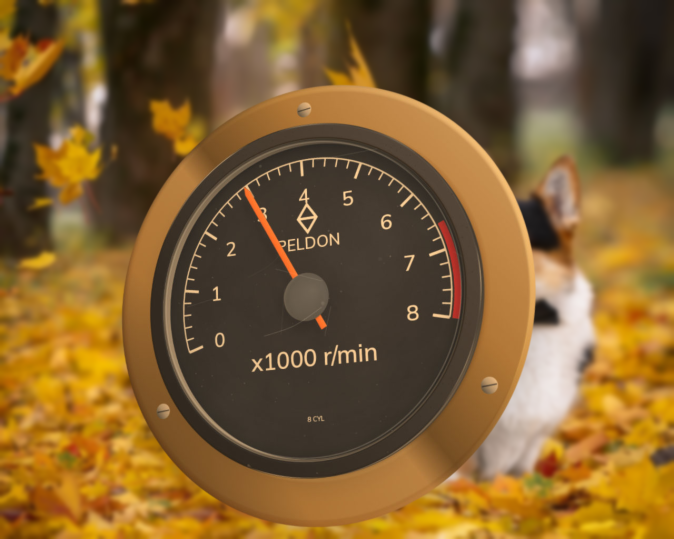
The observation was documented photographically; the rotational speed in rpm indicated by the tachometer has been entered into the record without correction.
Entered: 3000 rpm
